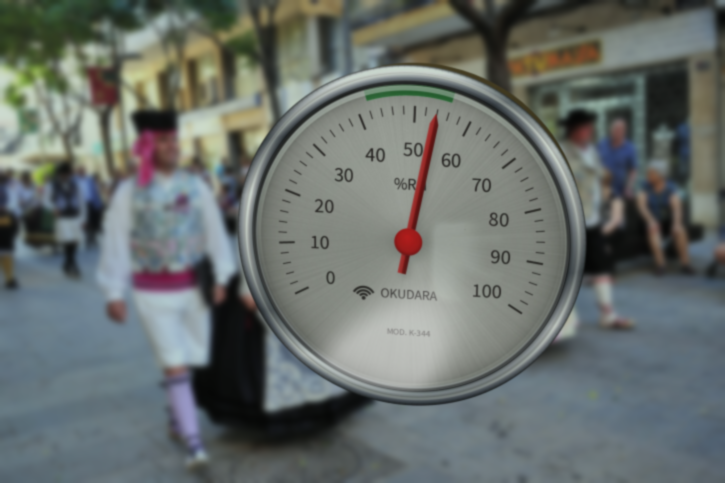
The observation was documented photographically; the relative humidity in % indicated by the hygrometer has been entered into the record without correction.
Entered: 54 %
